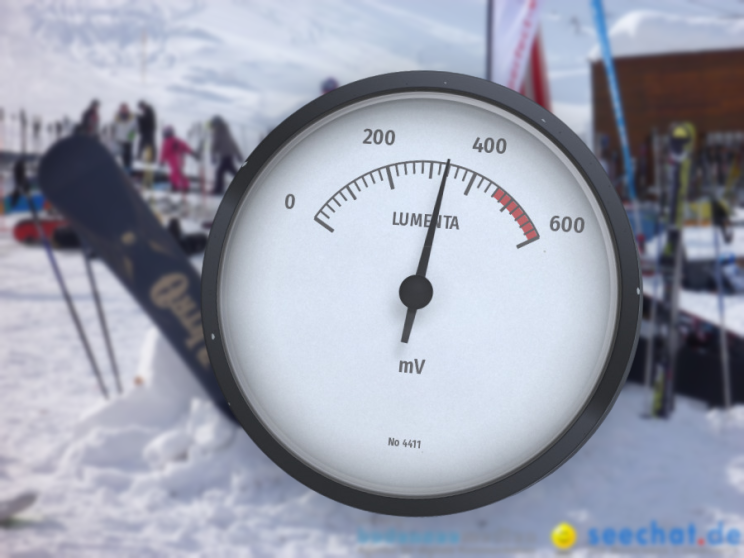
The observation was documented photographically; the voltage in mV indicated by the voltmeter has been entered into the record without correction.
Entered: 340 mV
